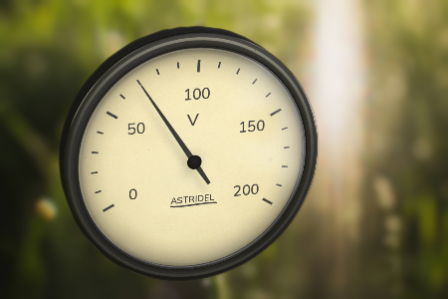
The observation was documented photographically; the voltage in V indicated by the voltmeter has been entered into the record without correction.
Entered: 70 V
